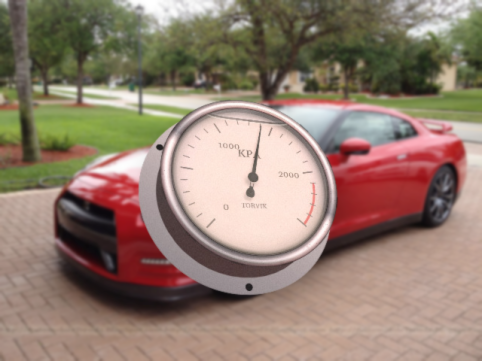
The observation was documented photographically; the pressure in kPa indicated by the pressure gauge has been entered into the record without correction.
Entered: 1400 kPa
